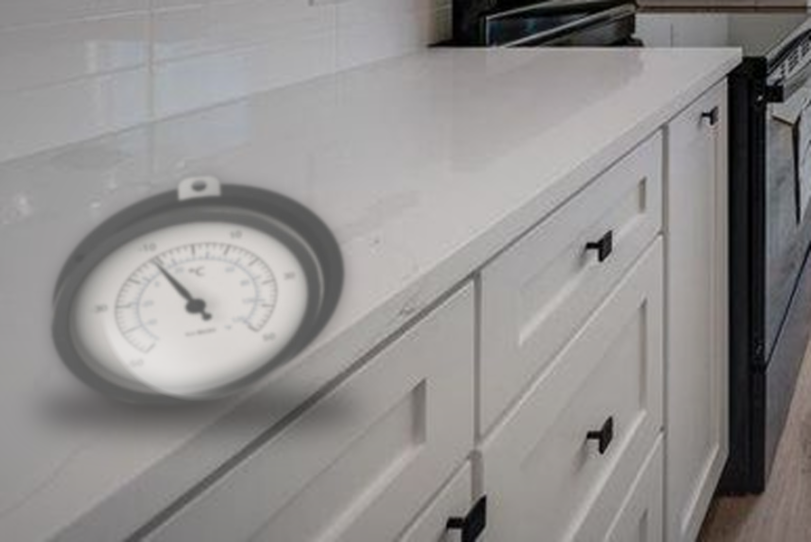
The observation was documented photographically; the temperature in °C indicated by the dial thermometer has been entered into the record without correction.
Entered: -10 °C
